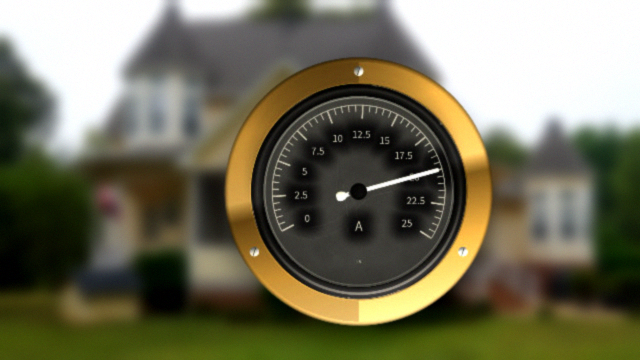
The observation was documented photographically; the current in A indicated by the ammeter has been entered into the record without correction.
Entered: 20 A
